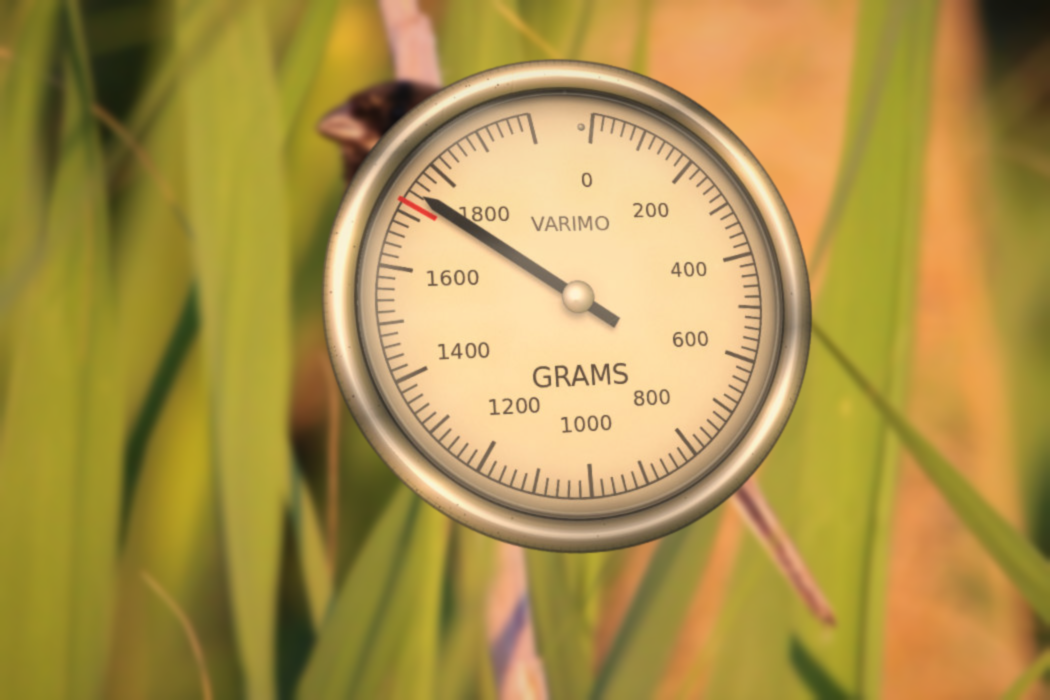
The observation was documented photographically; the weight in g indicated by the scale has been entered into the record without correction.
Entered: 1740 g
